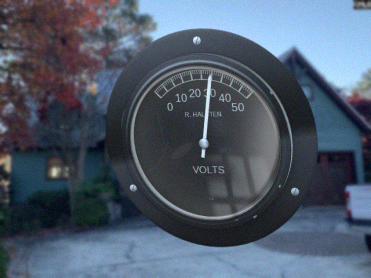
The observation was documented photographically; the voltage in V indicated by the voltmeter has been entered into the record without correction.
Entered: 30 V
